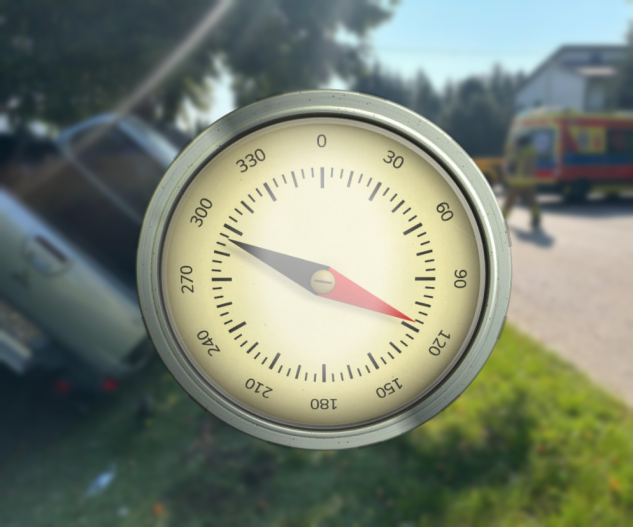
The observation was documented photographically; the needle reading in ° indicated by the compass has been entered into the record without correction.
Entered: 115 °
